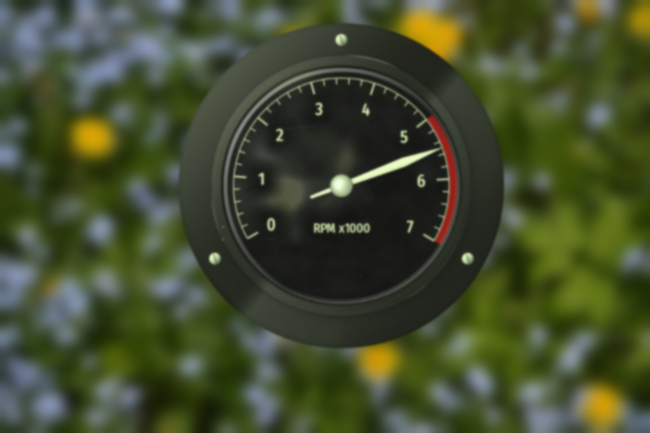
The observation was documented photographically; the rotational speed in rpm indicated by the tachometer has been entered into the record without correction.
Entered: 5500 rpm
